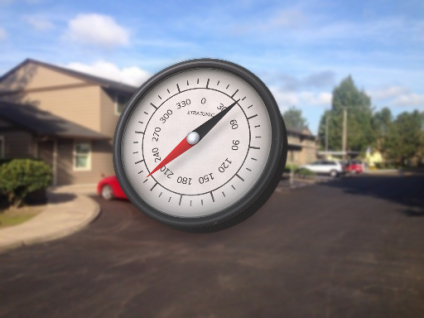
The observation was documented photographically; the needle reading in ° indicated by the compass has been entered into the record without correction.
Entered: 220 °
